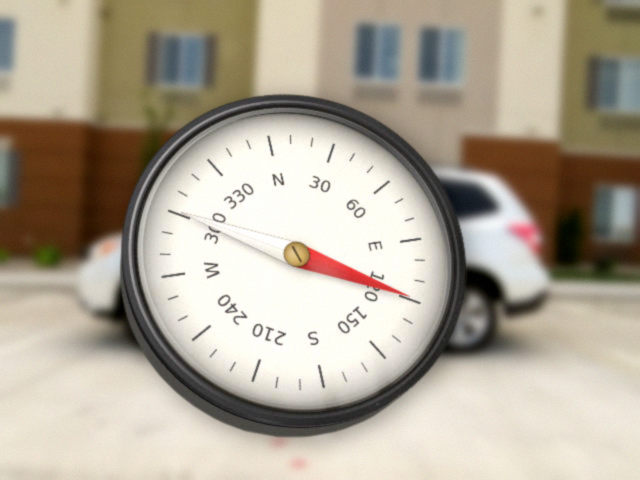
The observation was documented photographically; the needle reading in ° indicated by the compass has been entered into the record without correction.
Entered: 120 °
